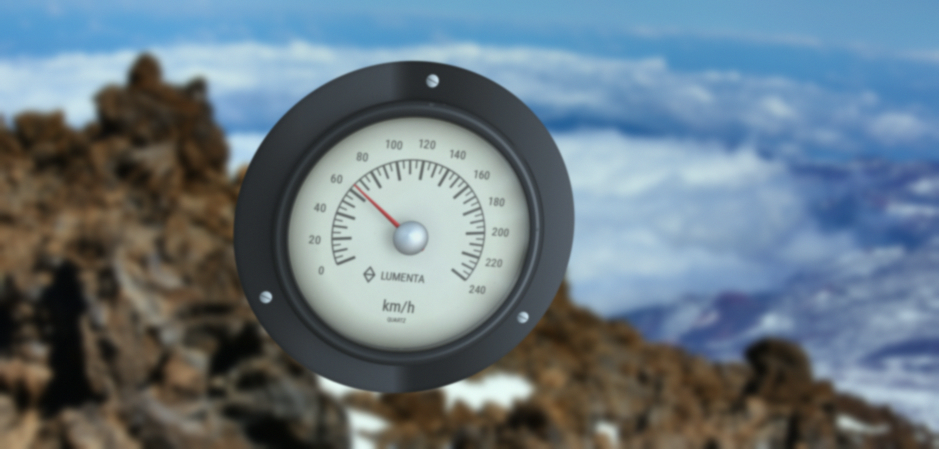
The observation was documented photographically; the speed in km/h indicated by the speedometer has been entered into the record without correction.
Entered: 65 km/h
